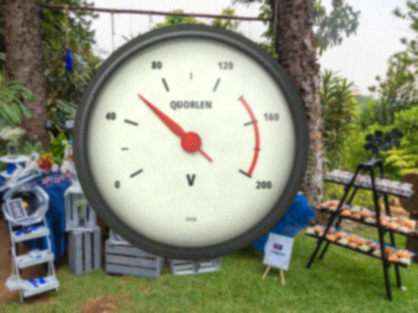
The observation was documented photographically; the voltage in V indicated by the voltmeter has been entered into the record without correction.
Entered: 60 V
